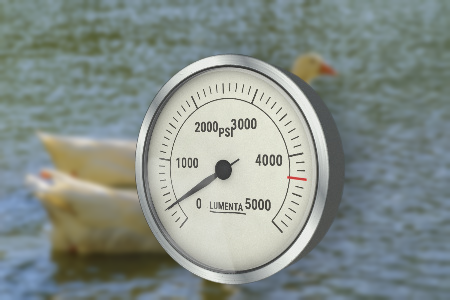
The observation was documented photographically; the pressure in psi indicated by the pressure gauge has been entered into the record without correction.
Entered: 300 psi
